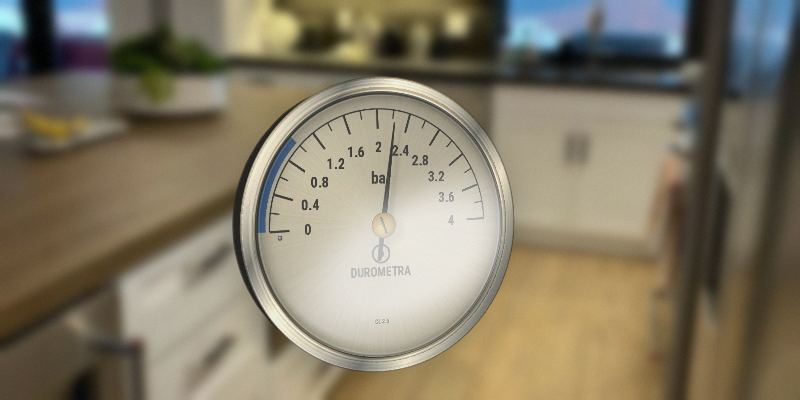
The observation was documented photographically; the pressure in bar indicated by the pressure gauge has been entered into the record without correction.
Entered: 2.2 bar
